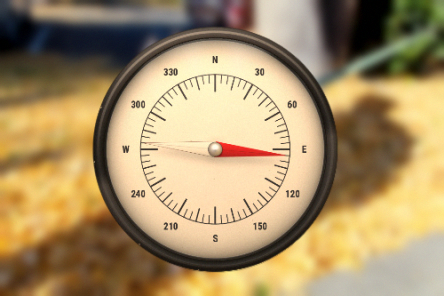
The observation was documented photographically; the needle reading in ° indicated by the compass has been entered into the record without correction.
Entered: 95 °
